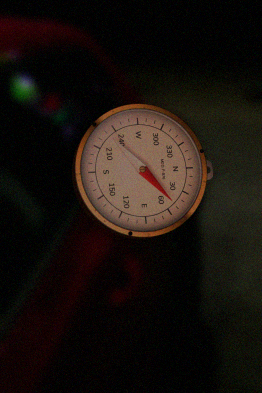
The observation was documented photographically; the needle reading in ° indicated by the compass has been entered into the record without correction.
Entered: 50 °
